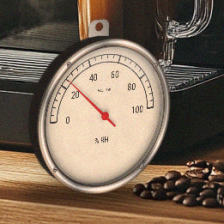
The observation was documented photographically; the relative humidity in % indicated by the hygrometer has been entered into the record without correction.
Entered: 24 %
